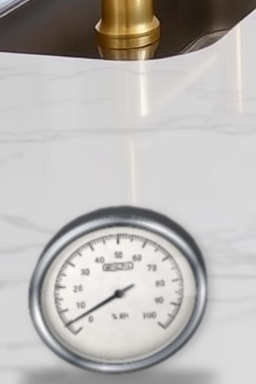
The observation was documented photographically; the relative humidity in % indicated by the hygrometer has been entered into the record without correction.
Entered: 5 %
